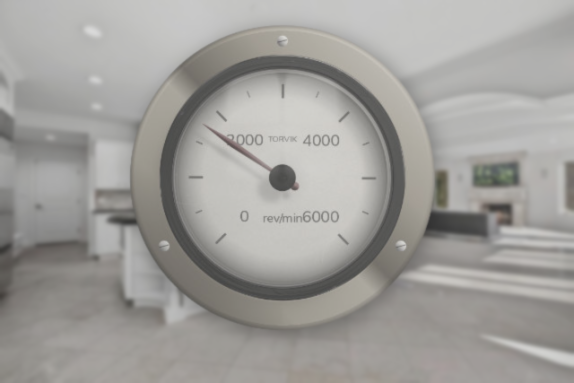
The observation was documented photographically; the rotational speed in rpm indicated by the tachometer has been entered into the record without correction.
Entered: 1750 rpm
